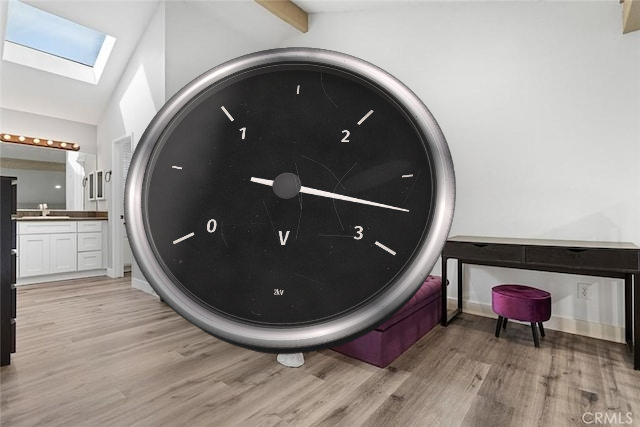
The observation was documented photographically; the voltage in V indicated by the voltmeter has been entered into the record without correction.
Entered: 2.75 V
